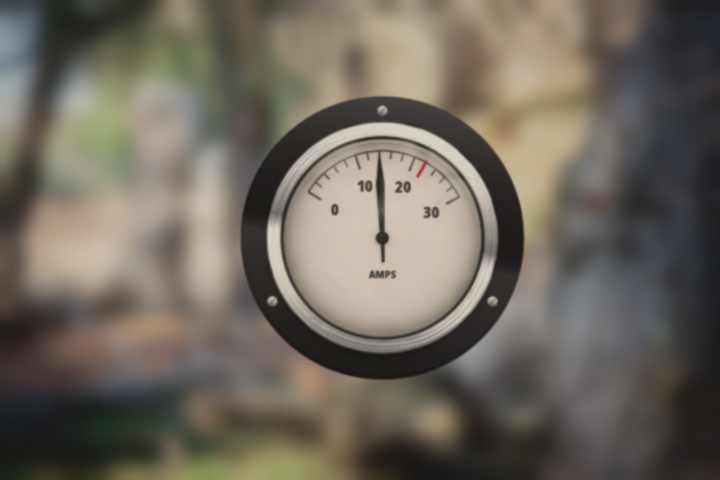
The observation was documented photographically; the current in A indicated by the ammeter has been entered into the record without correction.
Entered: 14 A
